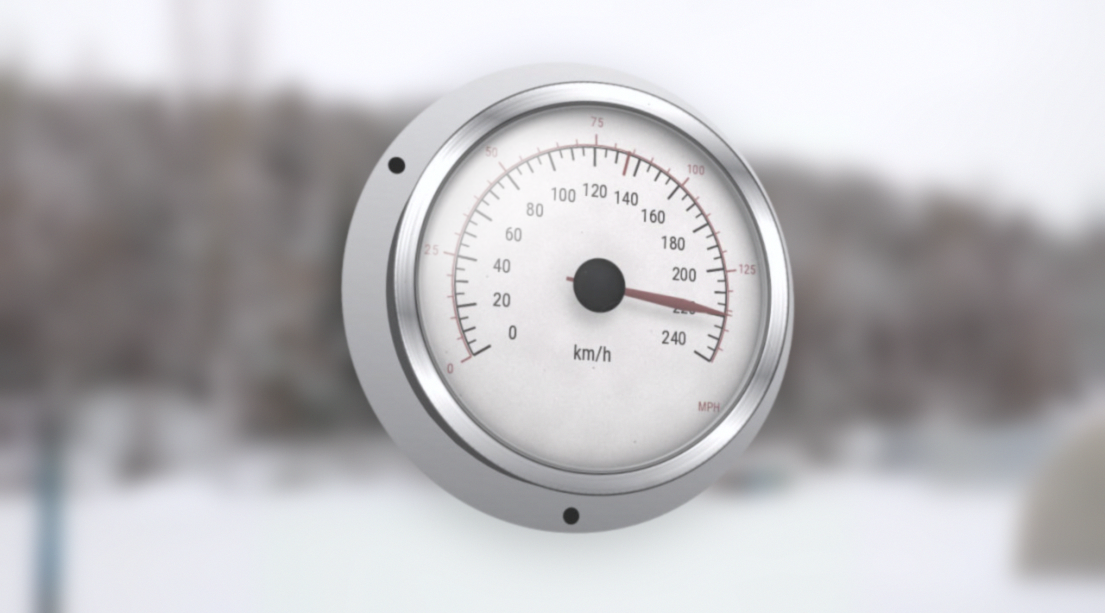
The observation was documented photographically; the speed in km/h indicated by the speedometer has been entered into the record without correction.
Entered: 220 km/h
